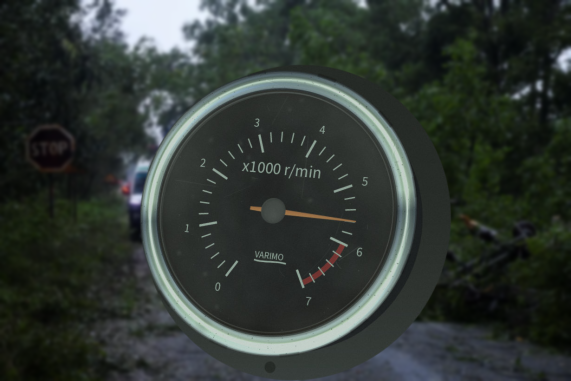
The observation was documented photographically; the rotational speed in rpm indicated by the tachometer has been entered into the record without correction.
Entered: 5600 rpm
